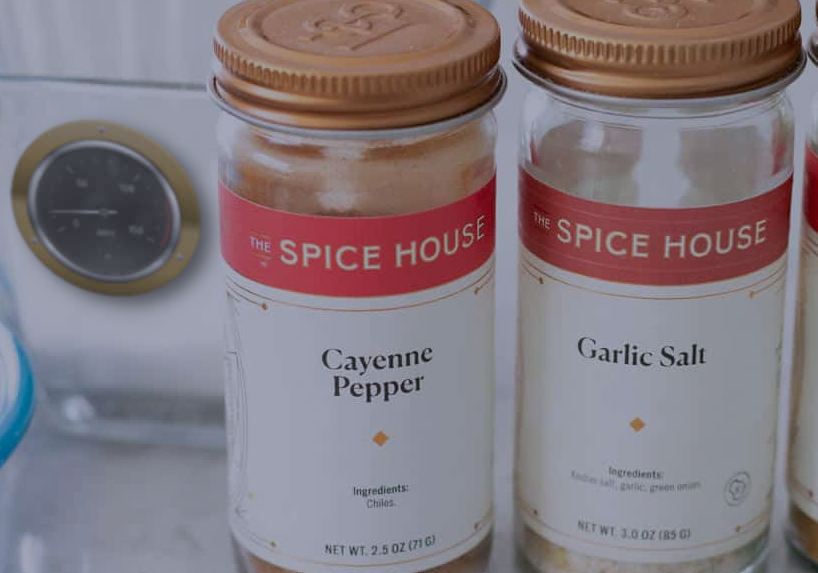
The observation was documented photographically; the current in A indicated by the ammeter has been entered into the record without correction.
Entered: 15 A
